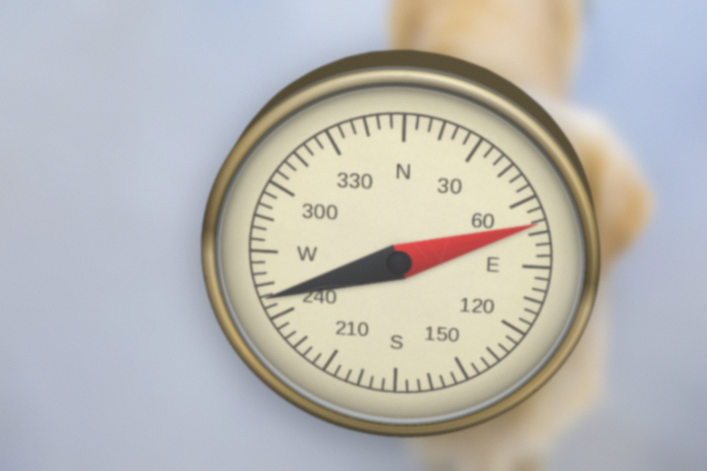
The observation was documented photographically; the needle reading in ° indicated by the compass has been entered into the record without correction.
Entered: 70 °
